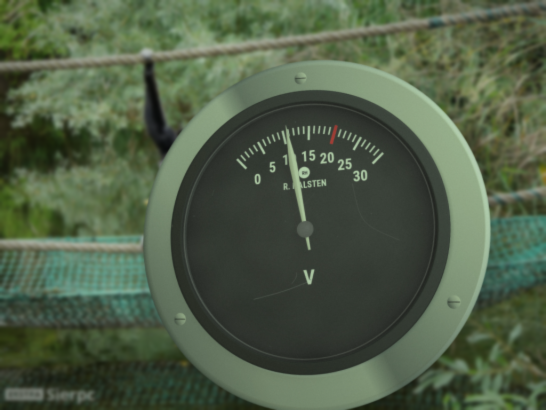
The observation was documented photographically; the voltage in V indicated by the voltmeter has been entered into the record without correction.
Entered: 11 V
